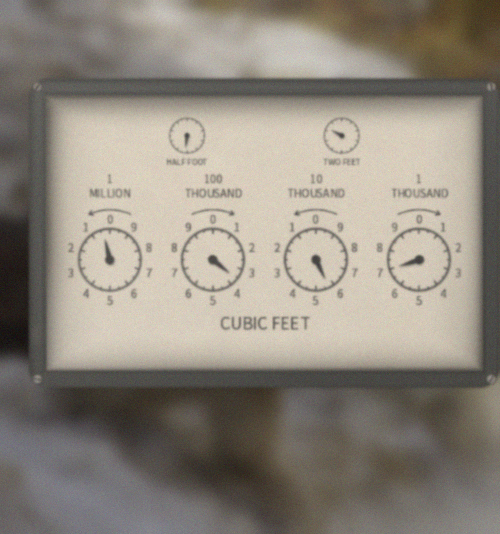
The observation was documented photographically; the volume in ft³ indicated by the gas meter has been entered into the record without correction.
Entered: 35700 ft³
